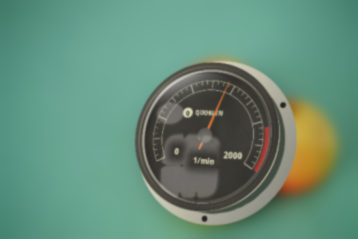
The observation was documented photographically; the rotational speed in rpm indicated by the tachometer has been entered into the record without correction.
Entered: 1150 rpm
